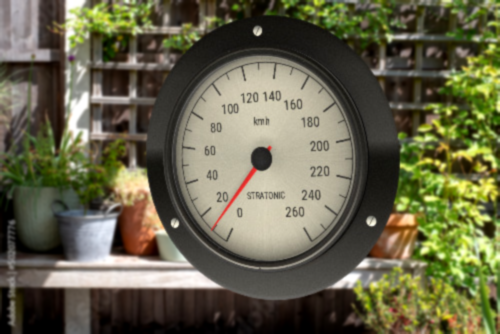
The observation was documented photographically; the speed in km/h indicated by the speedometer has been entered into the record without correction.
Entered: 10 km/h
